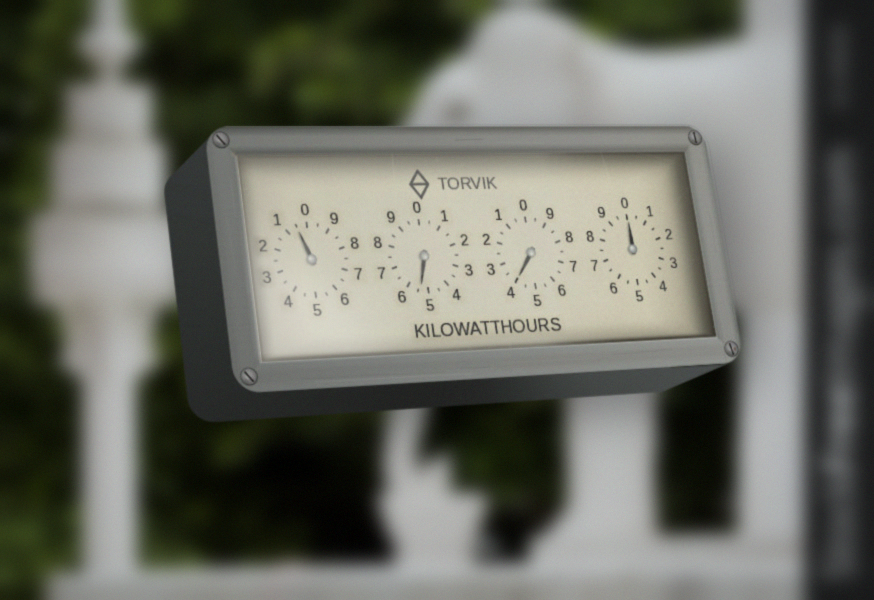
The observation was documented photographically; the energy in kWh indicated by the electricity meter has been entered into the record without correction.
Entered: 540 kWh
